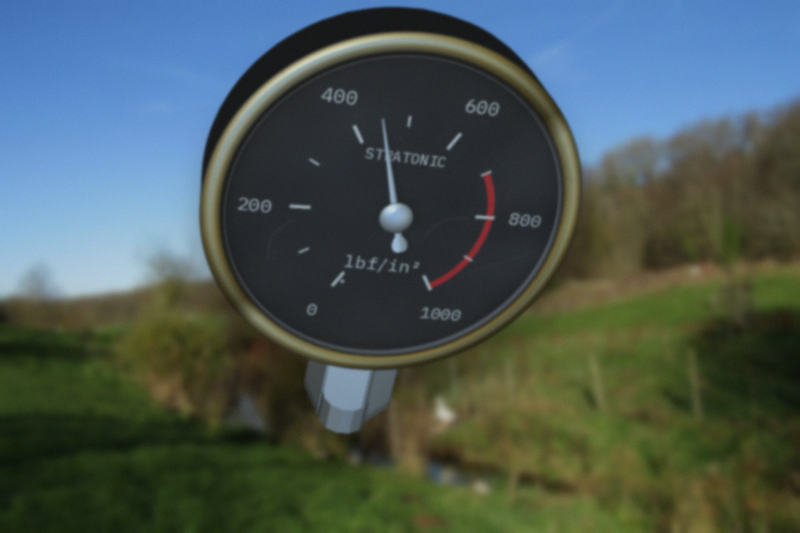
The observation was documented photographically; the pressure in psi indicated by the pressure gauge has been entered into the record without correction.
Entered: 450 psi
